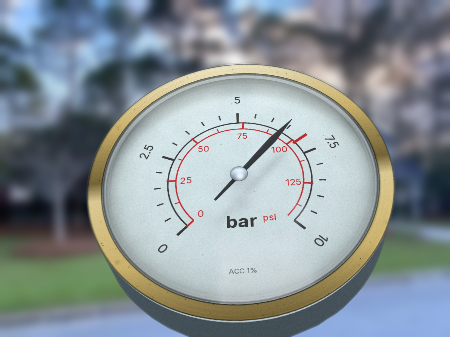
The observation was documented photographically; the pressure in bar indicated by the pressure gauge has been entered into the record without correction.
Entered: 6.5 bar
